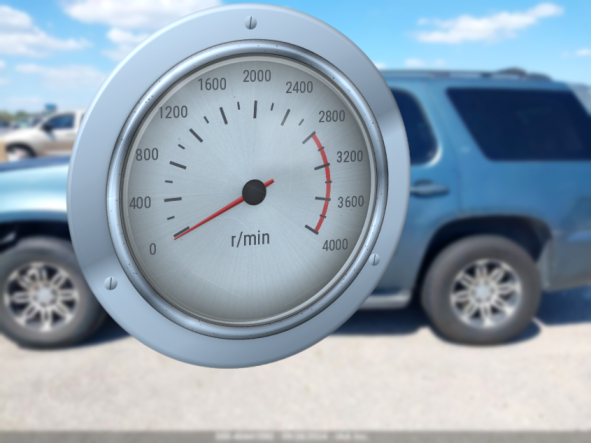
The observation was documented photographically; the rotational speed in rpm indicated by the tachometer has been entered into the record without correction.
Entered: 0 rpm
